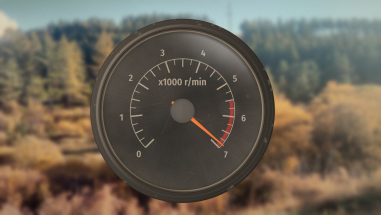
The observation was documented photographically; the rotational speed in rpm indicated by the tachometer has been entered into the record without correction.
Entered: 6875 rpm
